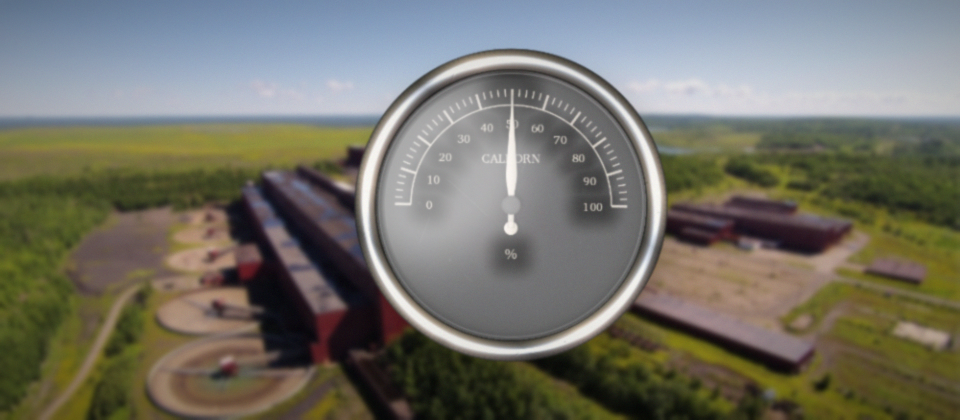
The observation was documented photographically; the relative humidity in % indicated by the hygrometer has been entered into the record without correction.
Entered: 50 %
